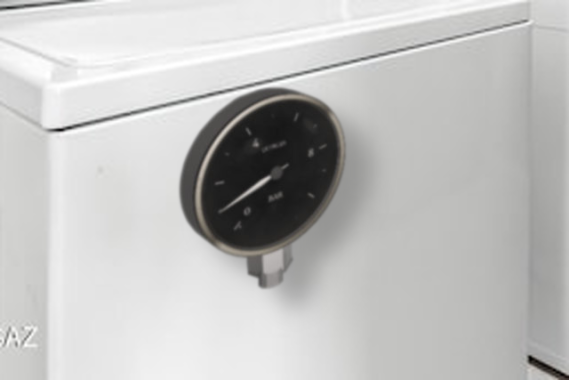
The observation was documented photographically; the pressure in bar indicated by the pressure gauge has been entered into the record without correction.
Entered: 1 bar
